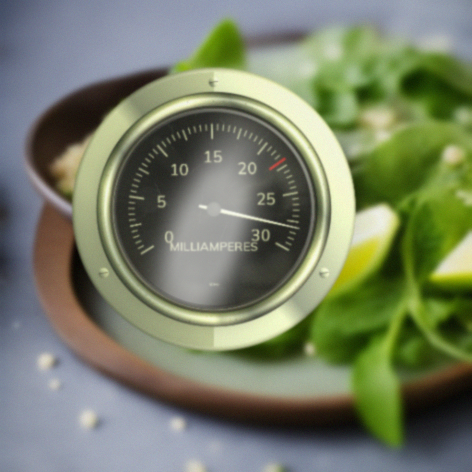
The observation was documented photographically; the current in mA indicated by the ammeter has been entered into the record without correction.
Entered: 28 mA
